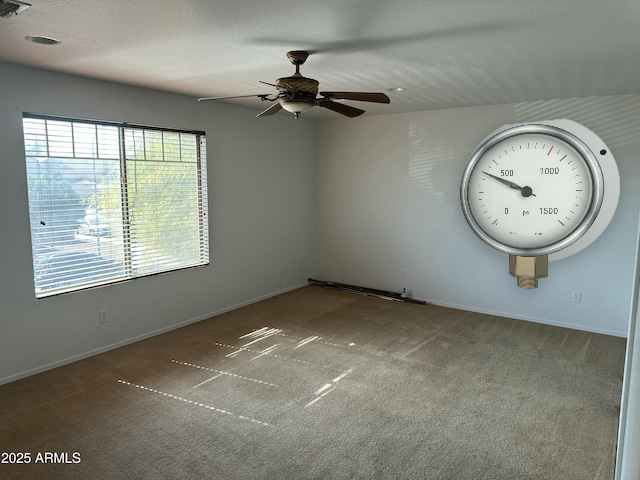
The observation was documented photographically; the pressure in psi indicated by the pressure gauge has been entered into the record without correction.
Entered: 400 psi
